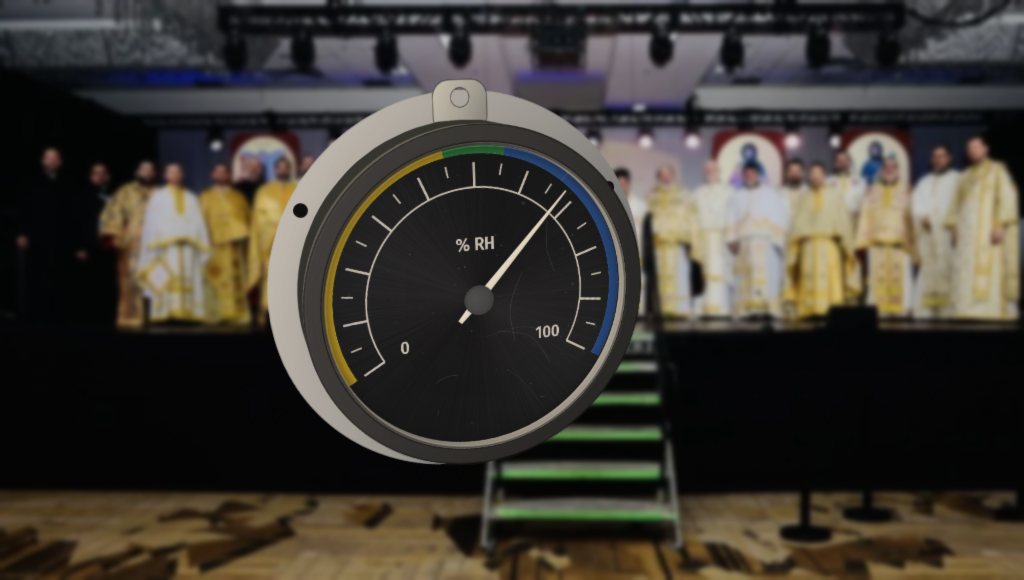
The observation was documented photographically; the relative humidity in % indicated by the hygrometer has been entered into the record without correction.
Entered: 67.5 %
